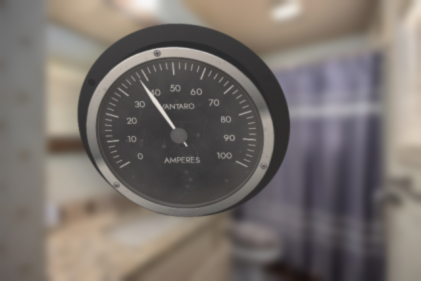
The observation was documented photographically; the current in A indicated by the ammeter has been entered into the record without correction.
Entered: 38 A
